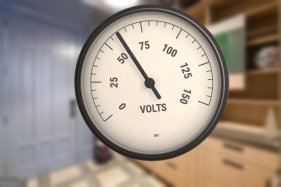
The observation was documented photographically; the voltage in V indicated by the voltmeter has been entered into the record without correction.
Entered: 60 V
